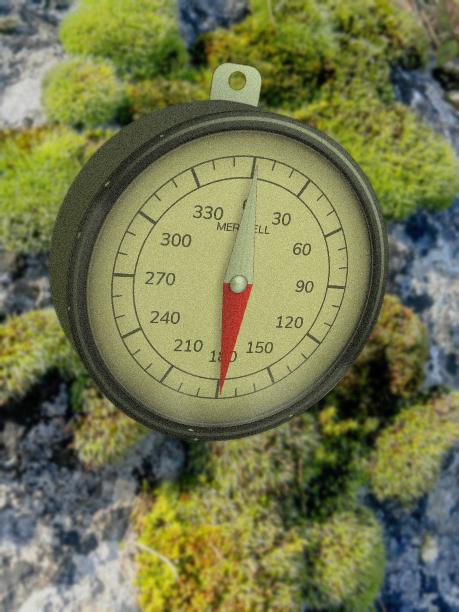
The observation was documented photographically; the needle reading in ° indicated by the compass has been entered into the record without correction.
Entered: 180 °
